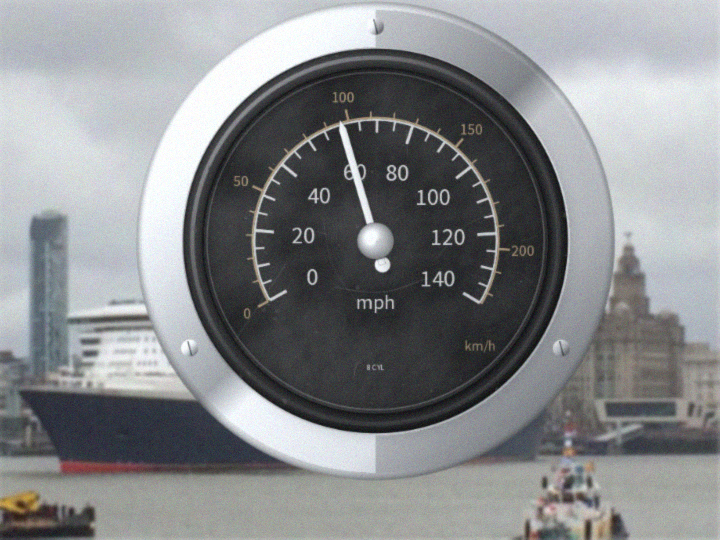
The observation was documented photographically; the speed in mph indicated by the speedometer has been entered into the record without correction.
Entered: 60 mph
